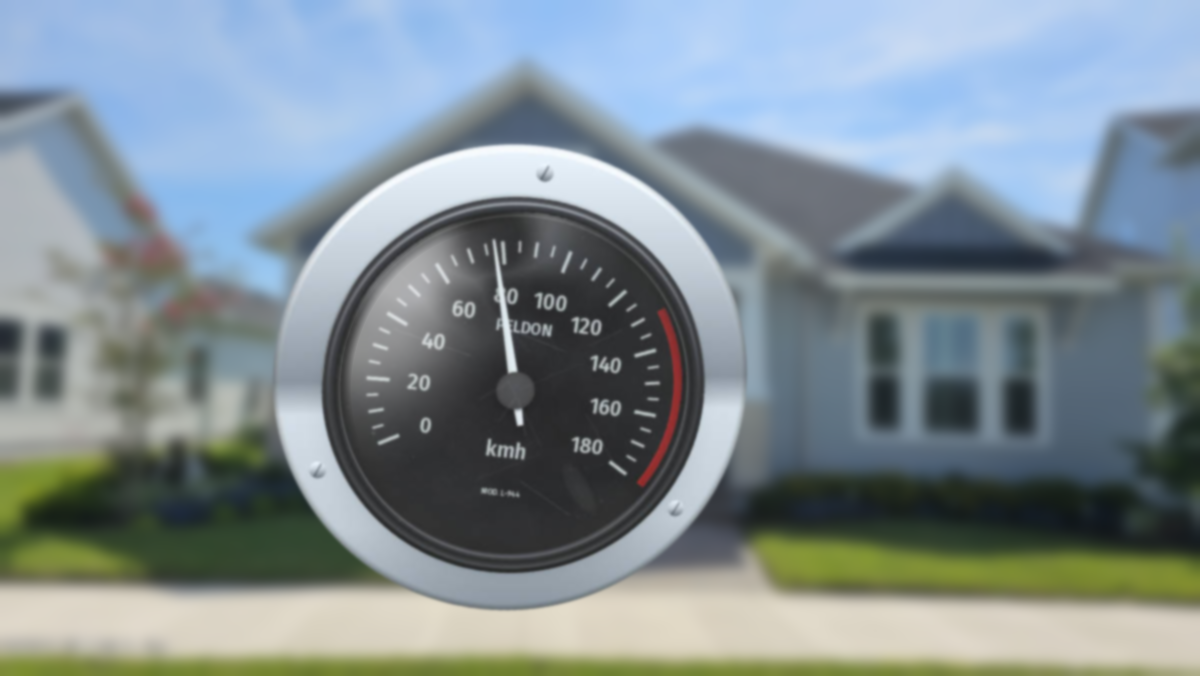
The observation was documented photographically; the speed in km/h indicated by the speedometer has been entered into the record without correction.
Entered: 77.5 km/h
